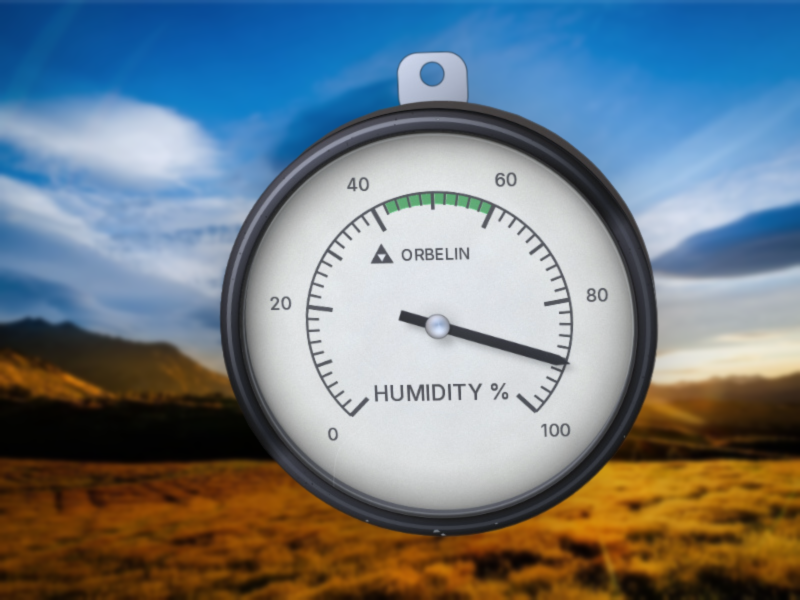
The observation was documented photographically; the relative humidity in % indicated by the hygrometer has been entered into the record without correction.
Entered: 90 %
